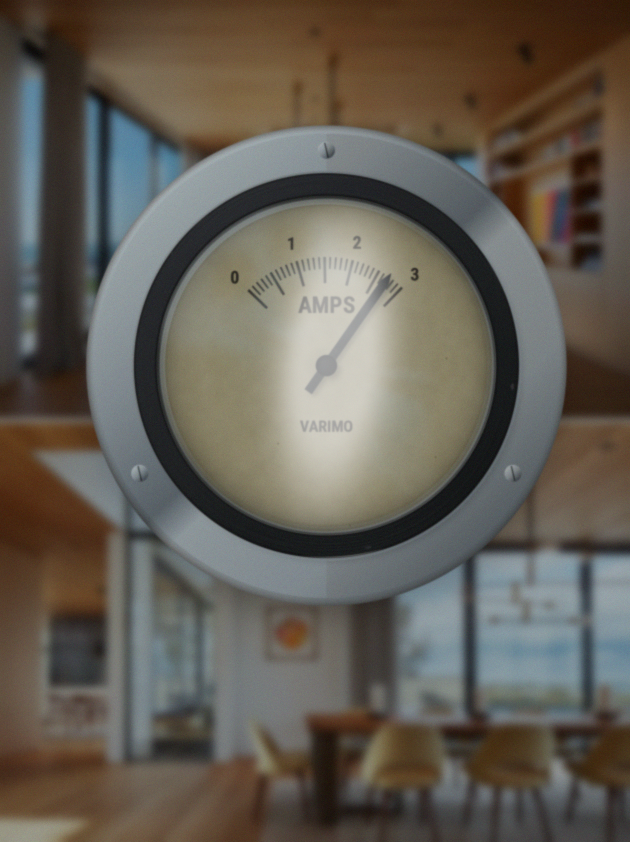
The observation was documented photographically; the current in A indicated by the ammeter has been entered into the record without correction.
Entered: 2.7 A
